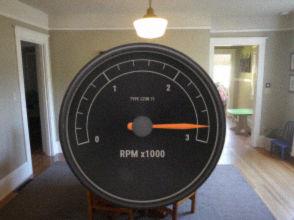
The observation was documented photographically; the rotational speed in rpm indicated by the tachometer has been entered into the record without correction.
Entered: 2800 rpm
